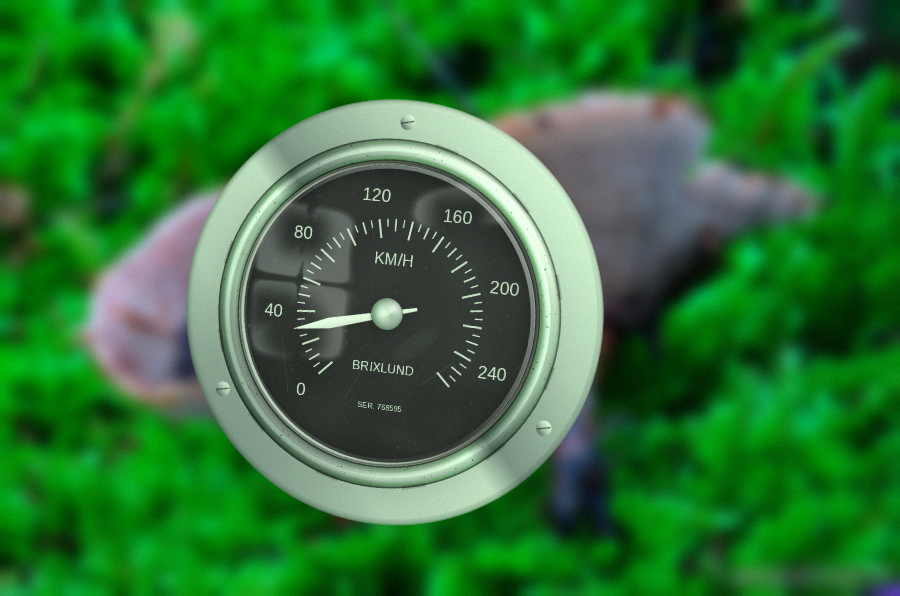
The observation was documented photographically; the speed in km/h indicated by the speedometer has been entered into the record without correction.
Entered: 30 km/h
